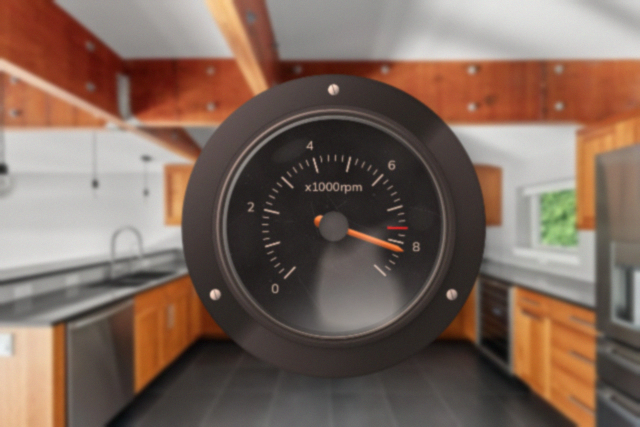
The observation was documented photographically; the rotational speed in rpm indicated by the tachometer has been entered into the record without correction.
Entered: 8200 rpm
